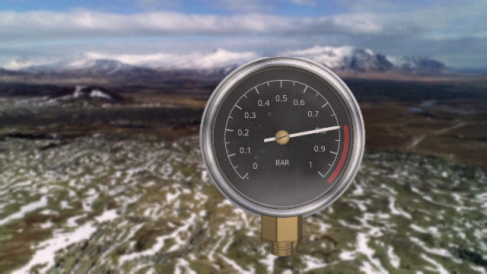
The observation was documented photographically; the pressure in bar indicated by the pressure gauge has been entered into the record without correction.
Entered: 0.8 bar
